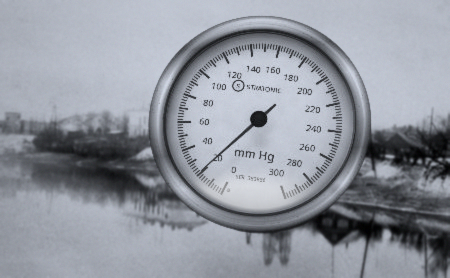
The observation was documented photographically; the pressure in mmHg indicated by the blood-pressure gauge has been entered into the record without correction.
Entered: 20 mmHg
